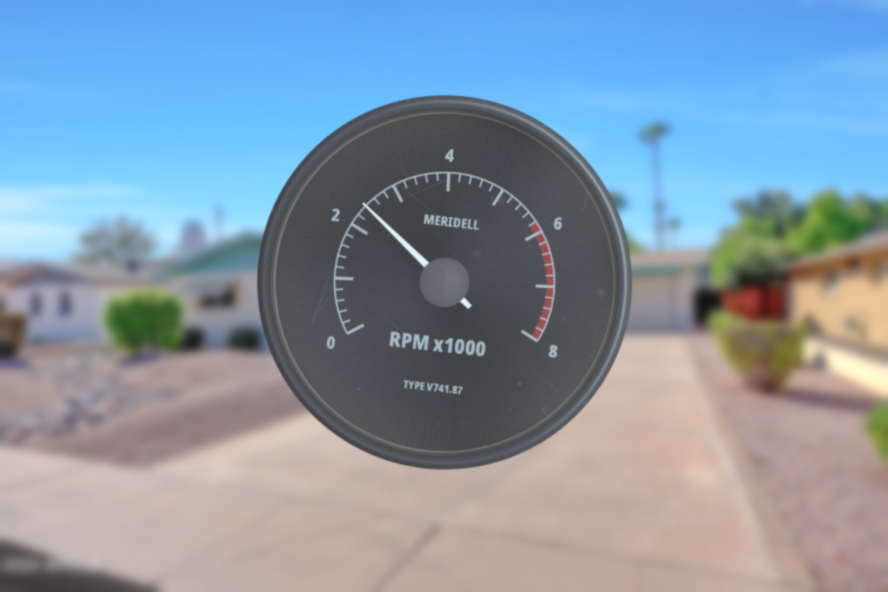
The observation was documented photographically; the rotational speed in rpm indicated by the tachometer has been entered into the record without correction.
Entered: 2400 rpm
